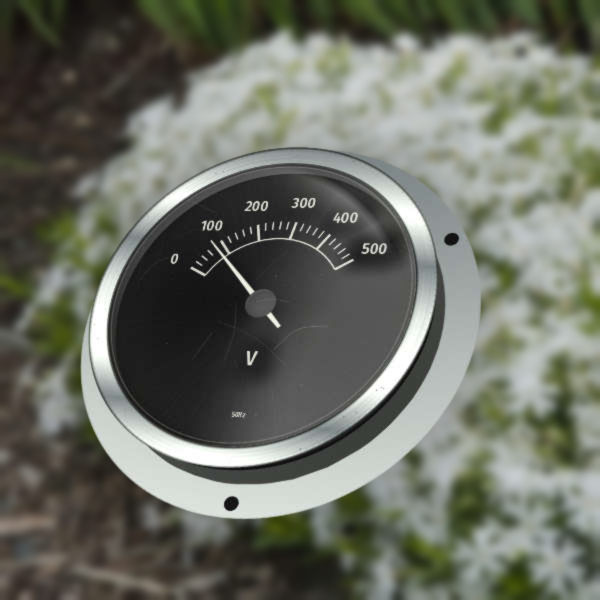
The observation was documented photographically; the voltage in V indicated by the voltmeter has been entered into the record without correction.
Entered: 80 V
